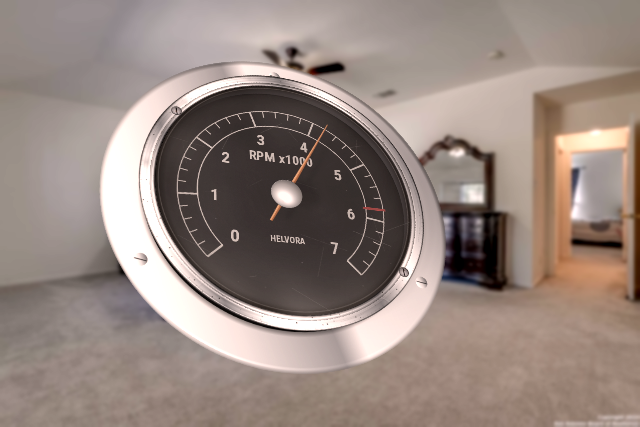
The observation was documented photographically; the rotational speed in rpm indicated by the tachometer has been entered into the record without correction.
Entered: 4200 rpm
